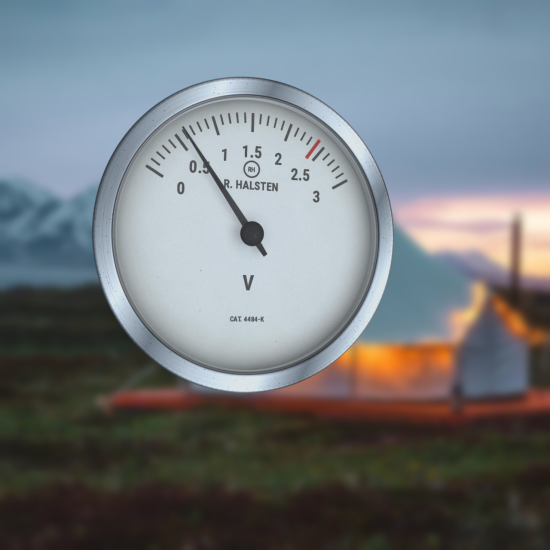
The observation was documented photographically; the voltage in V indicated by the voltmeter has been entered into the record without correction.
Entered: 0.6 V
